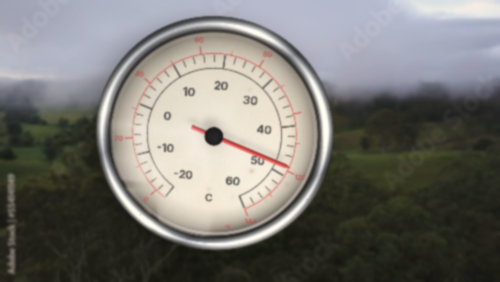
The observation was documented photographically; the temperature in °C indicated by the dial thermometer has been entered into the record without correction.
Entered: 48 °C
